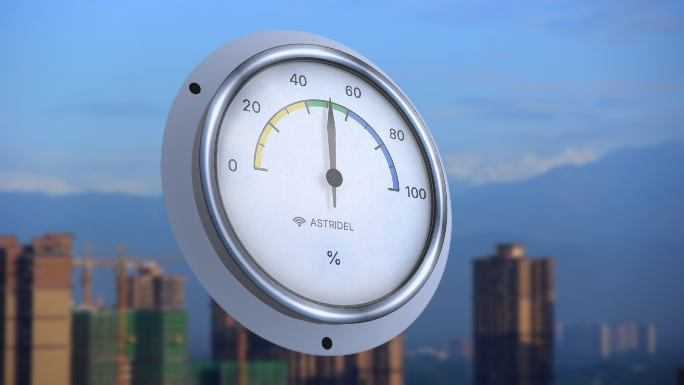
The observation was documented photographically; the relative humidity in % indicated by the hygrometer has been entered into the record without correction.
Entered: 50 %
